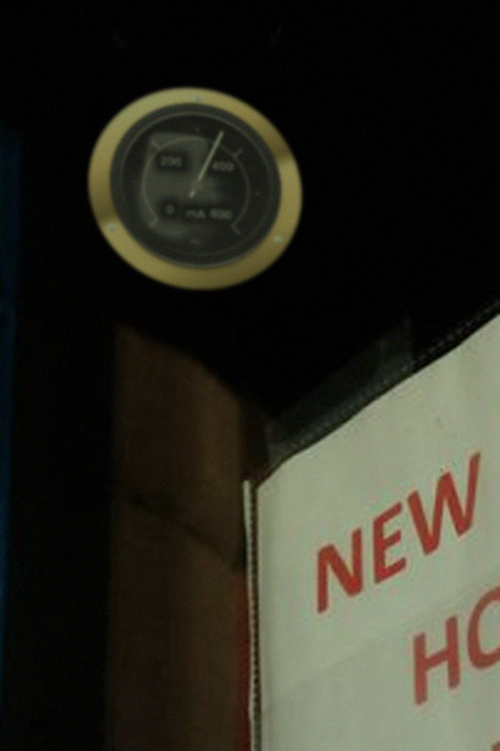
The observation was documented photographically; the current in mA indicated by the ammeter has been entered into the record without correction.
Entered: 350 mA
